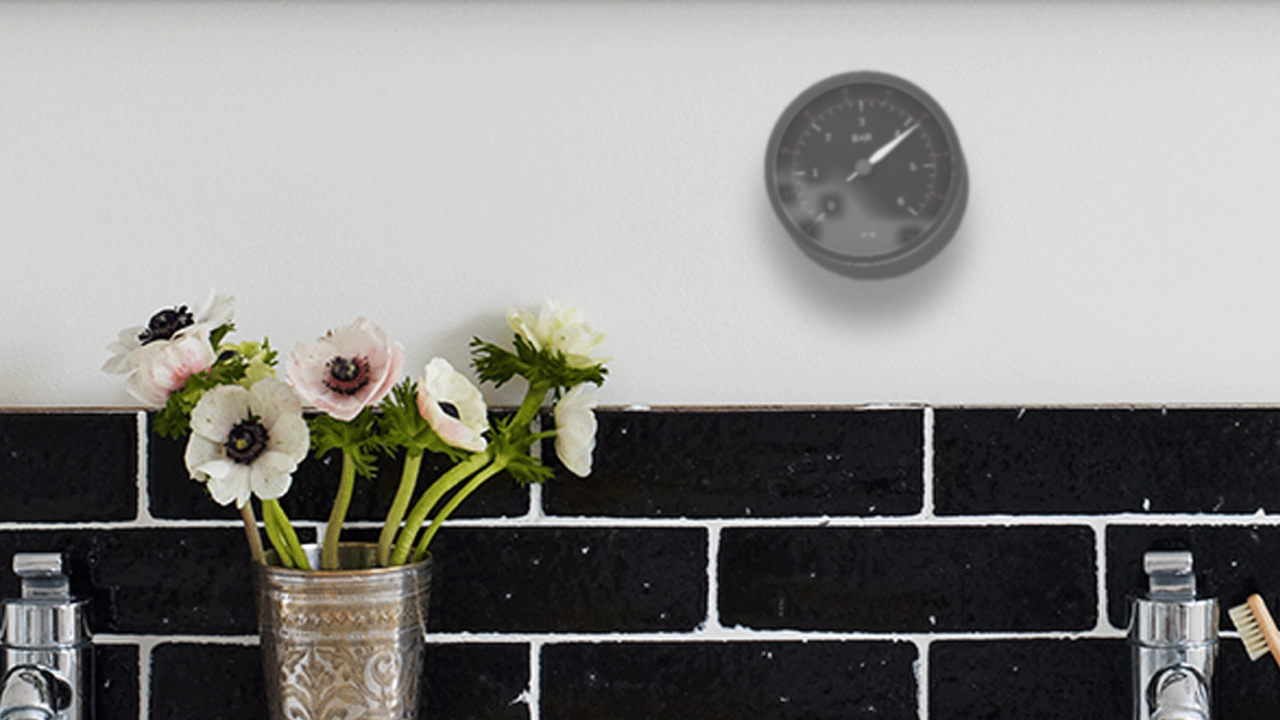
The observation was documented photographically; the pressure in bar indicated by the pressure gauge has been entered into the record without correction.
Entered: 4.2 bar
